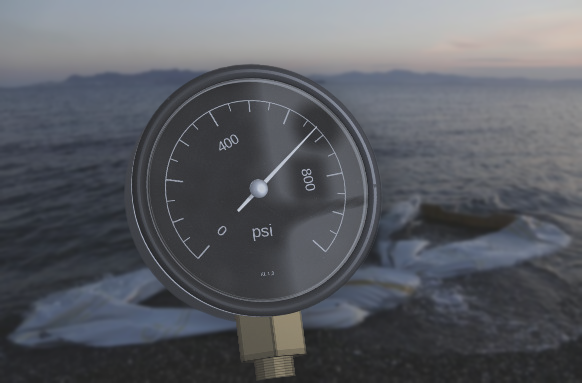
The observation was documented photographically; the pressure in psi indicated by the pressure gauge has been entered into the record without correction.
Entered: 675 psi
